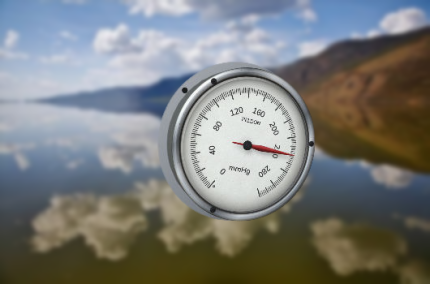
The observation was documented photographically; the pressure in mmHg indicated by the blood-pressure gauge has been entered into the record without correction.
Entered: 240 mmHg
